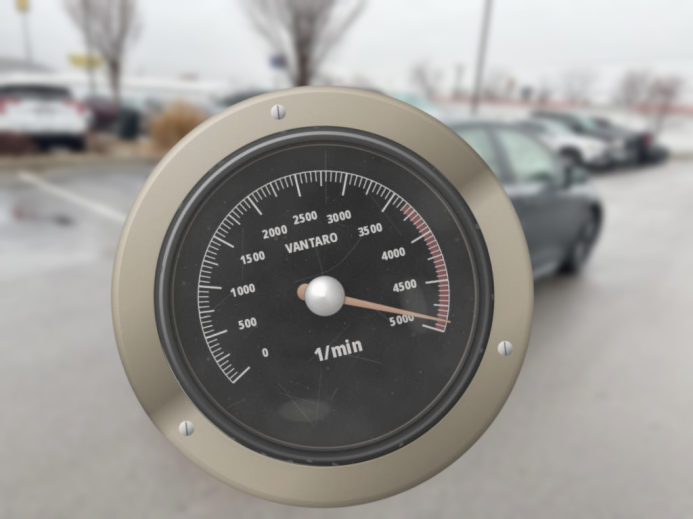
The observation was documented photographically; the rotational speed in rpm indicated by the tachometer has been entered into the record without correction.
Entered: 4900 rpm
